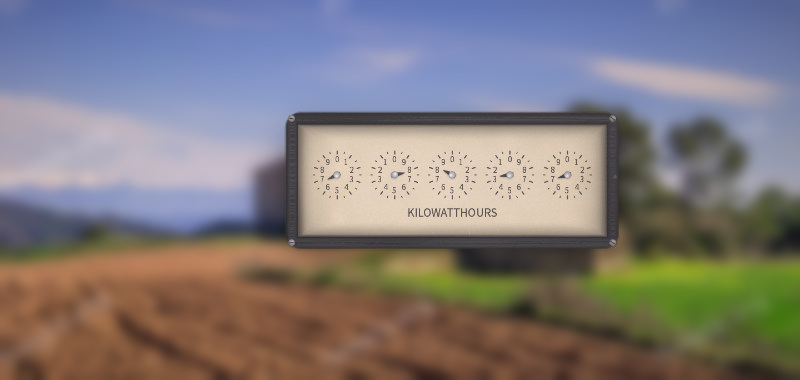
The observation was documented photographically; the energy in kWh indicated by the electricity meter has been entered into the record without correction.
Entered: 67827 kWh
